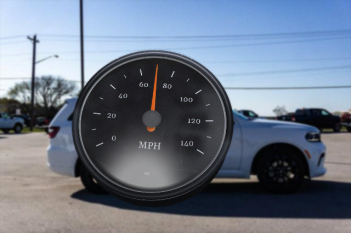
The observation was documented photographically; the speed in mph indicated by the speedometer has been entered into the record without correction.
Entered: 70 mph
